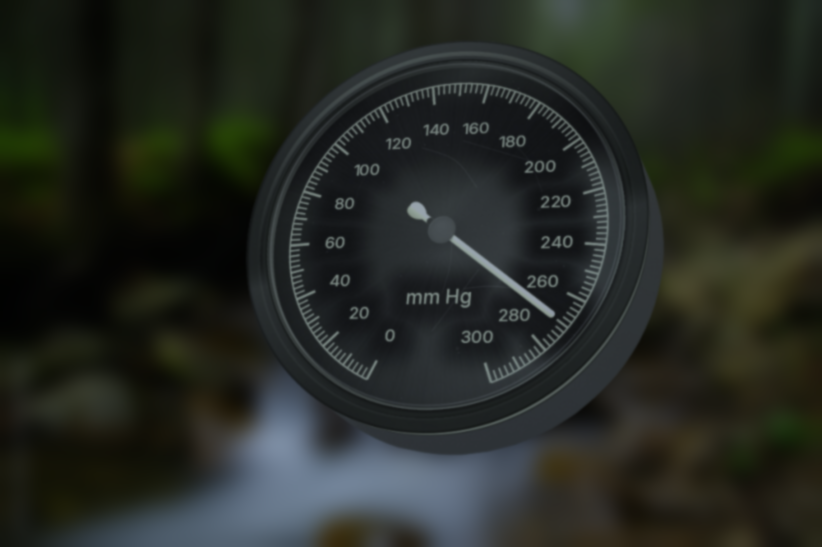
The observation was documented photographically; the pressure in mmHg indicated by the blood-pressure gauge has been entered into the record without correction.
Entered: 270 mmHg
